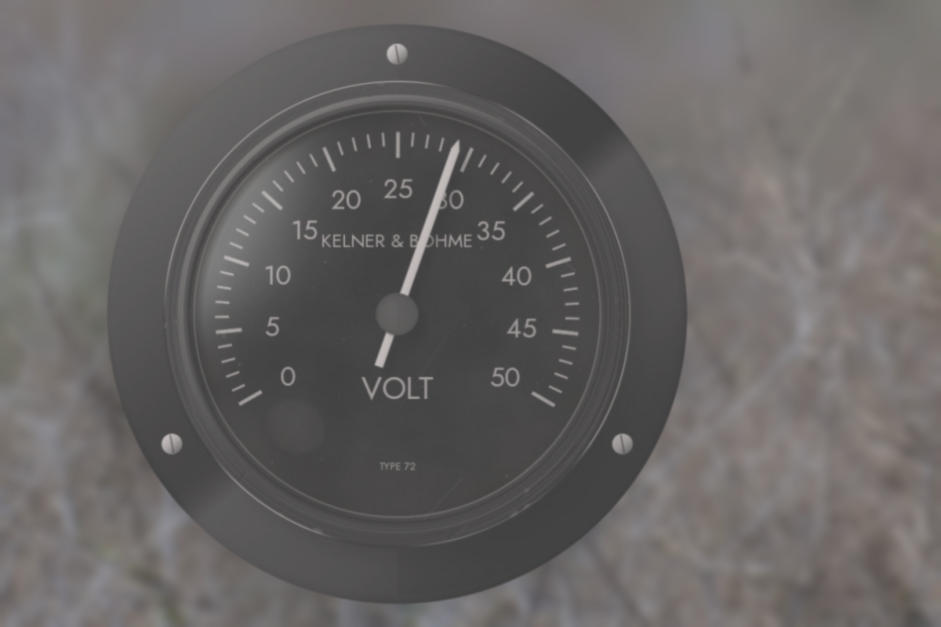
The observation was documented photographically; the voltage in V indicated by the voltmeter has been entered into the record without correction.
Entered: 29 V
